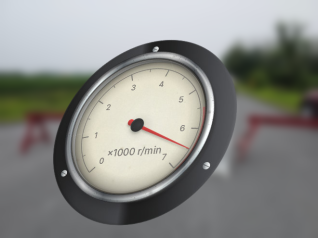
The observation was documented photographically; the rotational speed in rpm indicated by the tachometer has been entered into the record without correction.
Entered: 6500 rpm
